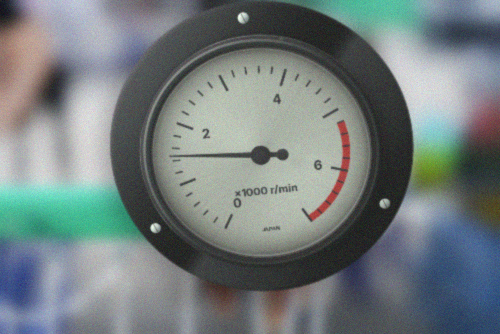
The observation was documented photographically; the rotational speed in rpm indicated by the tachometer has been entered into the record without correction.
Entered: 1500 rpm
